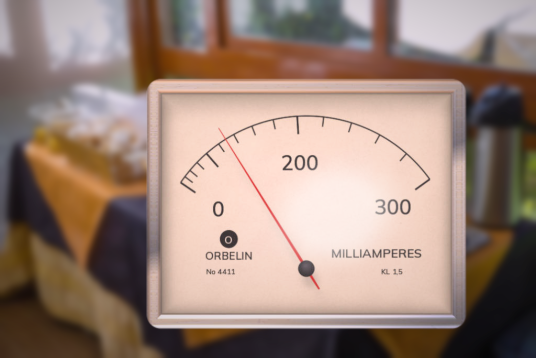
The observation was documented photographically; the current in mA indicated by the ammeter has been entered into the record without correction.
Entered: 130 mA
